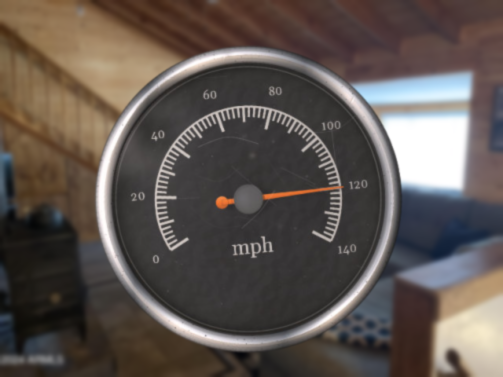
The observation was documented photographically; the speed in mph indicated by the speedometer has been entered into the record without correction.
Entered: 120 mph
